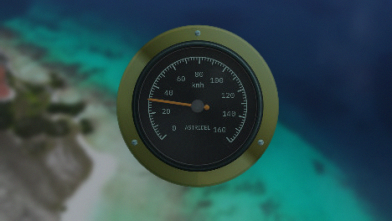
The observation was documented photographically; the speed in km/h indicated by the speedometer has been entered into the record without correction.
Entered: 30 km/h
